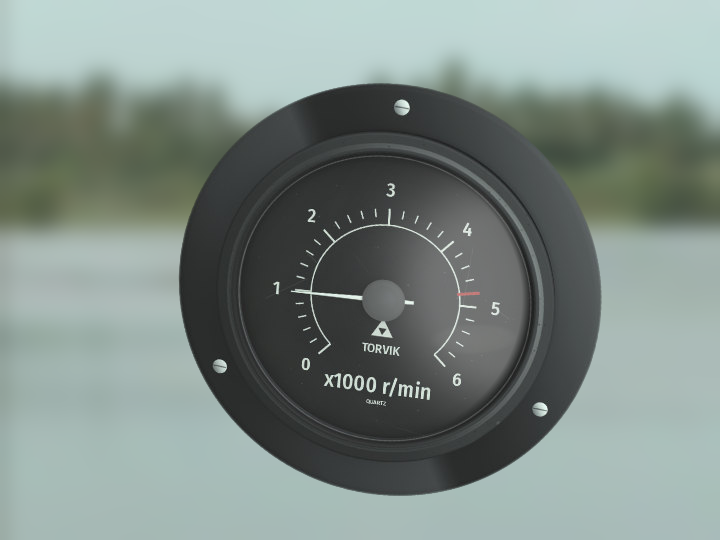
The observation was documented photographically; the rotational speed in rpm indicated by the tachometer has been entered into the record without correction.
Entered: 1000 rpm
